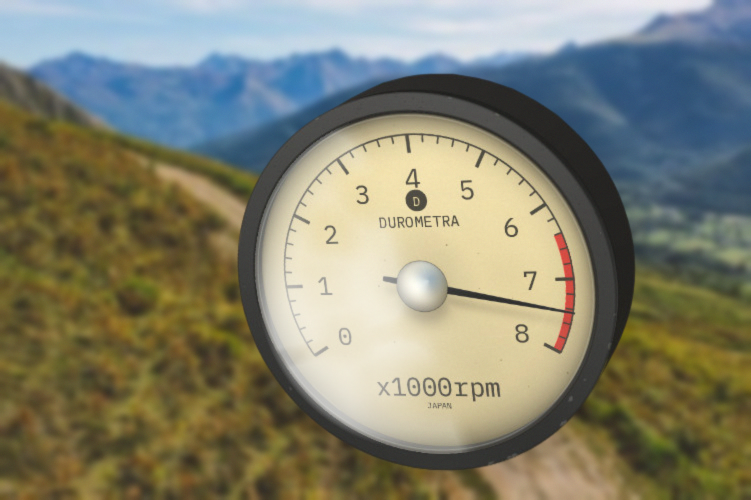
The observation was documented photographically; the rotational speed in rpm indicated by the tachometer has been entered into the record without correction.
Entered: 7400 rpm
